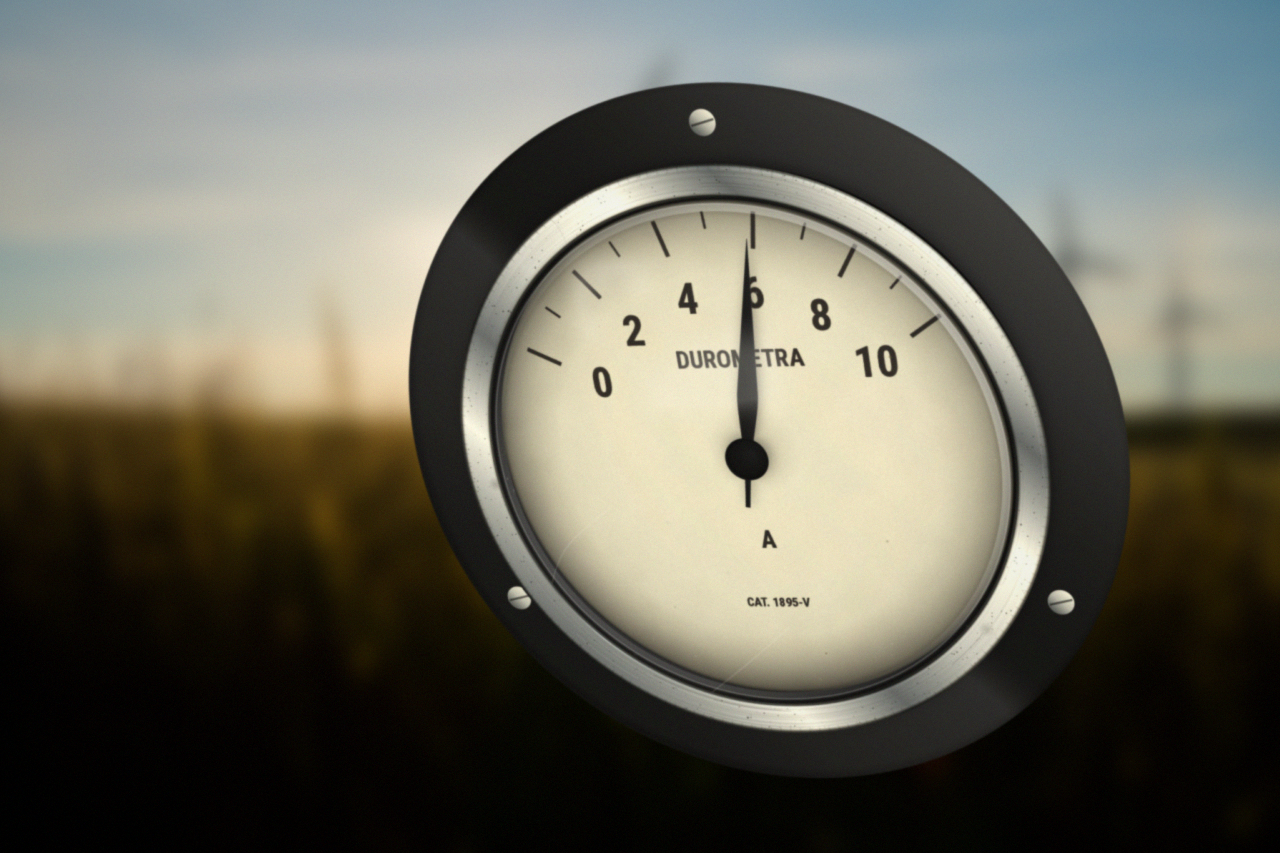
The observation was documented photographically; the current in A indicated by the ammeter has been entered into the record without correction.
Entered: 6 A
